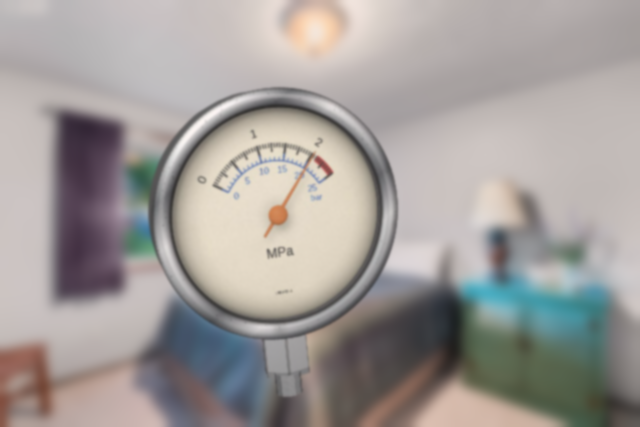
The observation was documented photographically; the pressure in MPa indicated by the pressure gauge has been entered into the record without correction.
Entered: 2 MPa
